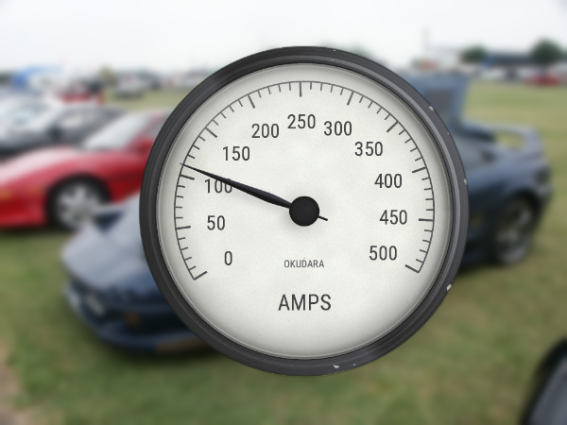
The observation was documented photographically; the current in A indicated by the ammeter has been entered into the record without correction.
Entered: 110 A
